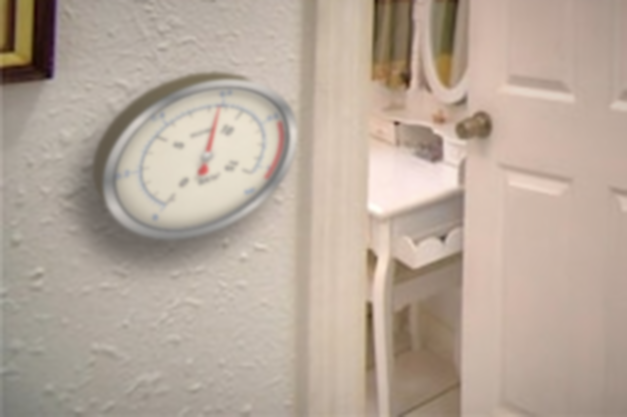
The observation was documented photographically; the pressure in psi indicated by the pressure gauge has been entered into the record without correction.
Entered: 8.5 psi
